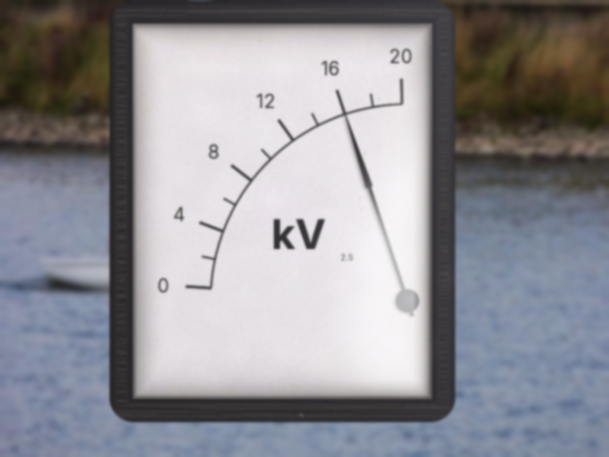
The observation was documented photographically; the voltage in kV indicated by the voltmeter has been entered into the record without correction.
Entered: 16 kV
